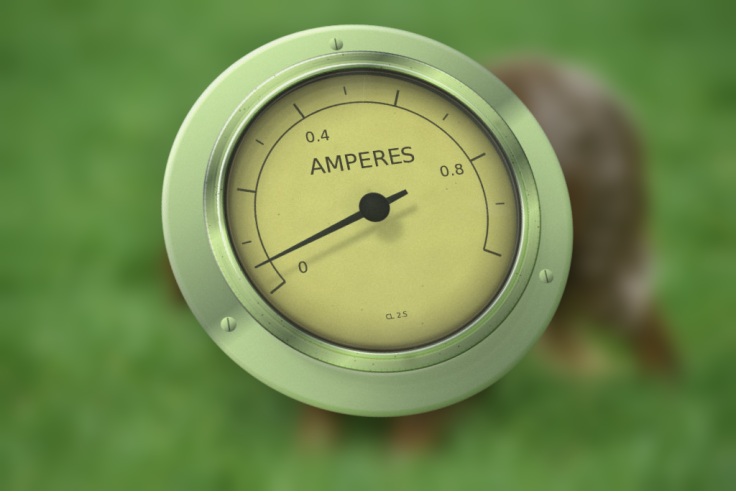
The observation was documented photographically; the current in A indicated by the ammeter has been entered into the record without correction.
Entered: 0.05 A
